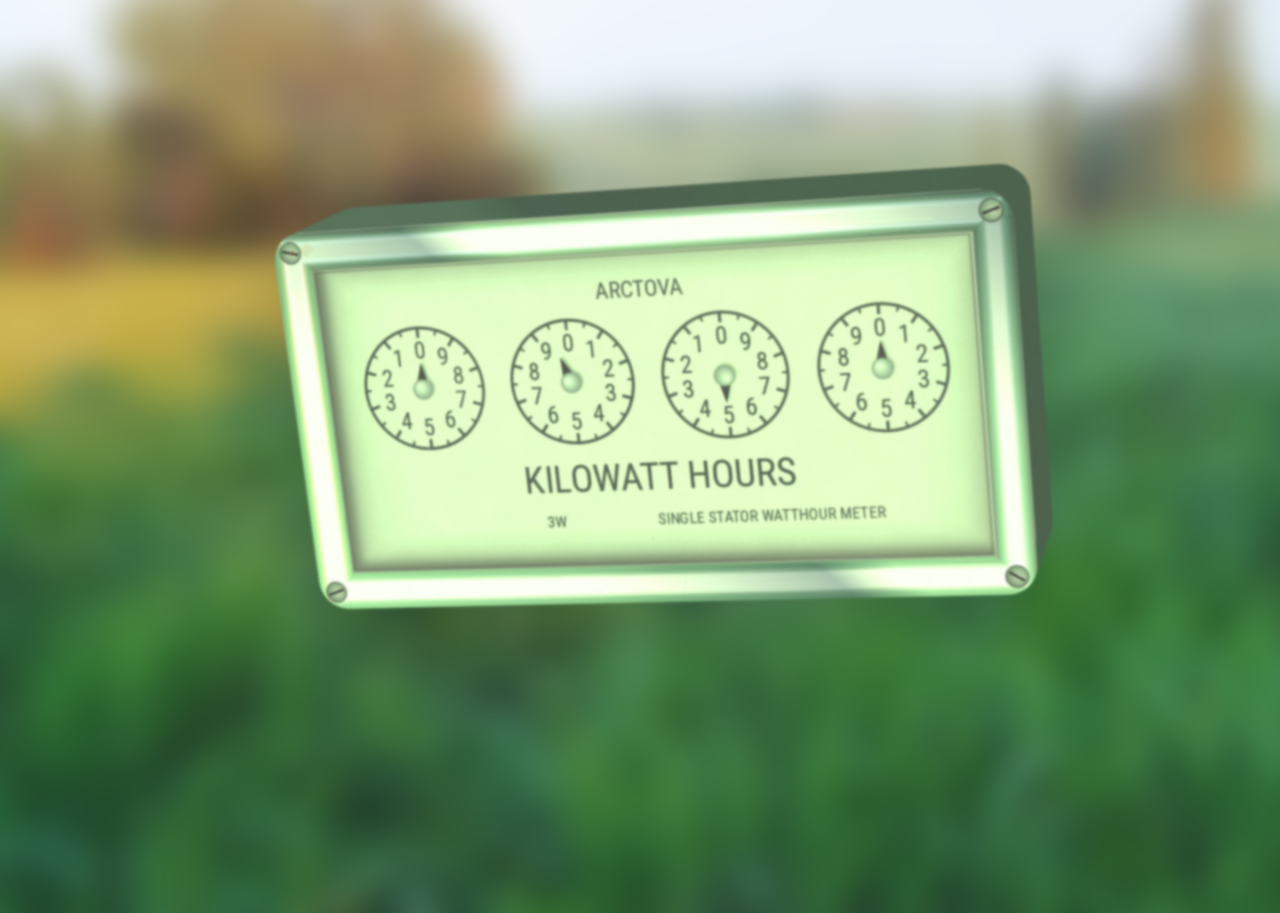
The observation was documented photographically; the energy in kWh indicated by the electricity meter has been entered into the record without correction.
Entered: 9950 kWh
